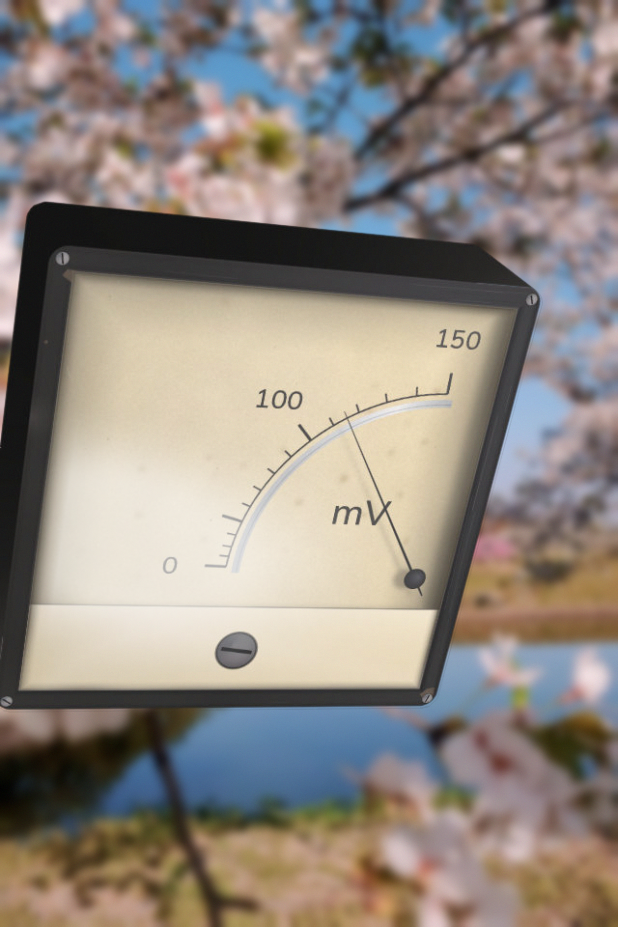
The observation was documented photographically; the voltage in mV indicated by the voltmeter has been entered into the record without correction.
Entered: 115 mV
